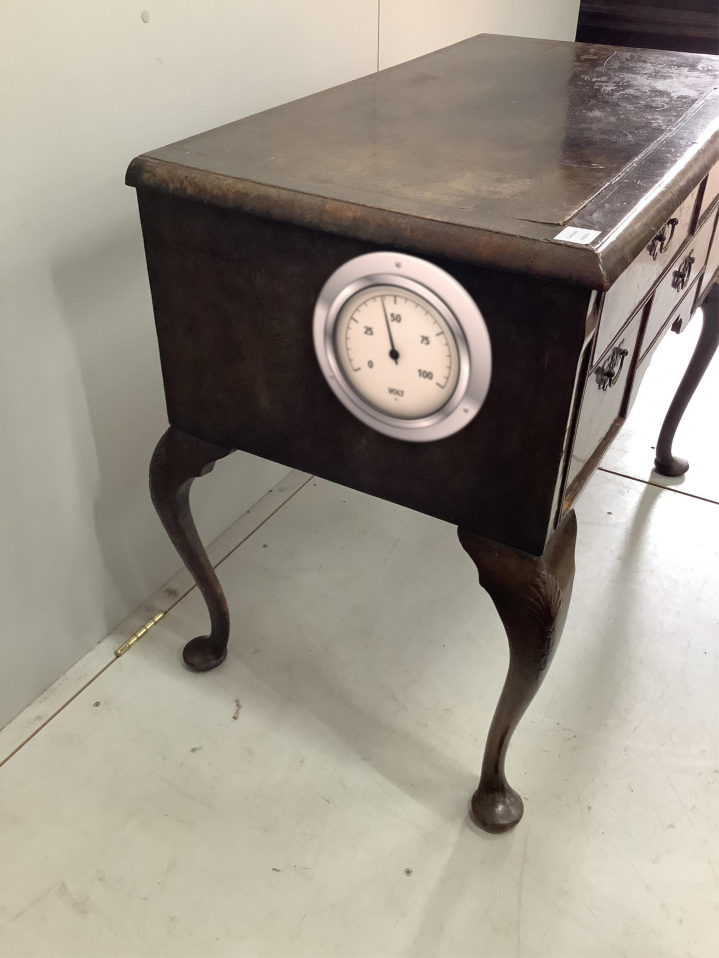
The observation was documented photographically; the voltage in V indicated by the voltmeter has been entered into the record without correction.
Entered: 45 V
